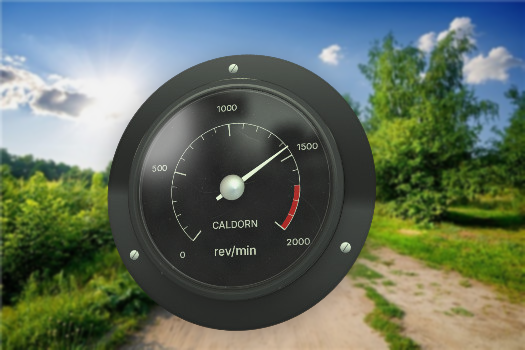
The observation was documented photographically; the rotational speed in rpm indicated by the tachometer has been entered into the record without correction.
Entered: 1450 rpm
